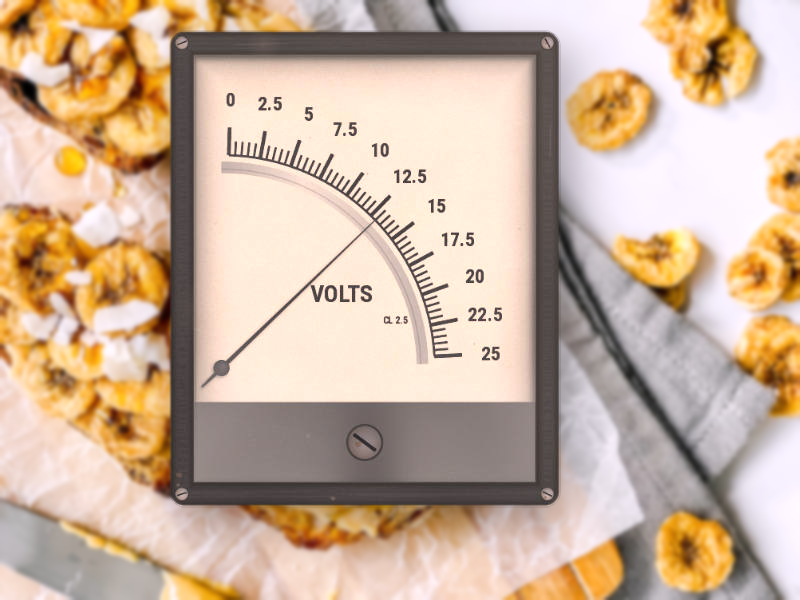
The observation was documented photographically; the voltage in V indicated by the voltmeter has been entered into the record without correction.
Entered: 13 V
